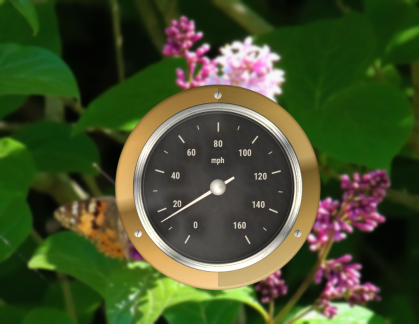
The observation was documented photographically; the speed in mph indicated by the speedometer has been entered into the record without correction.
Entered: 15 mph
